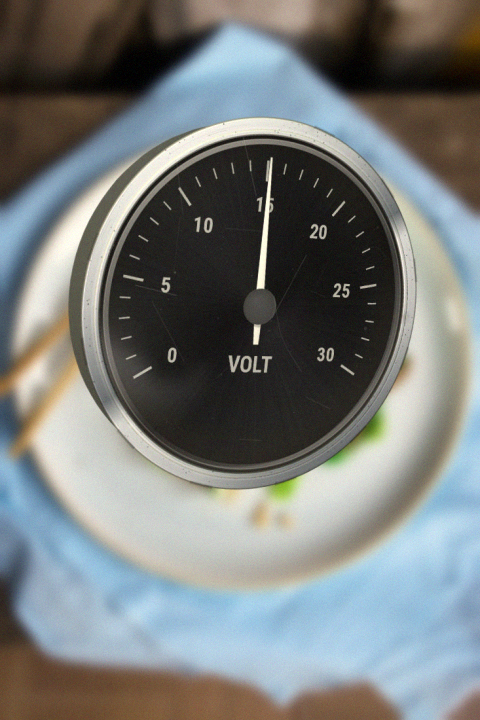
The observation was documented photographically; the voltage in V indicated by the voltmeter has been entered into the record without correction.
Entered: 15 V
